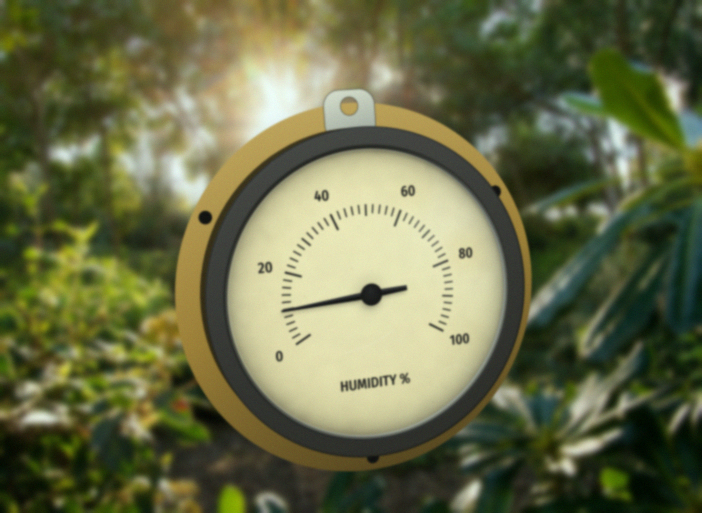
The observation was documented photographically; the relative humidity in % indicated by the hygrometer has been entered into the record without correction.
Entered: 10 %
